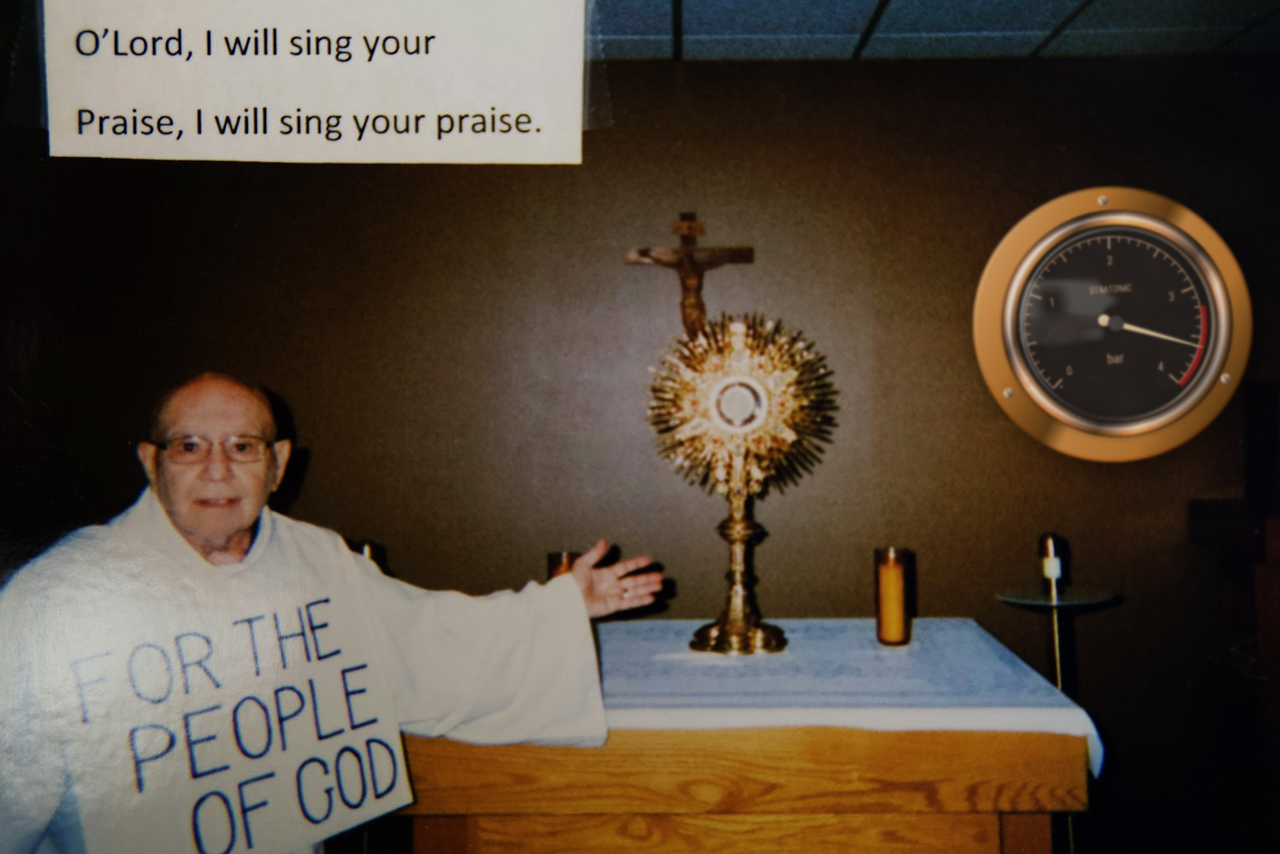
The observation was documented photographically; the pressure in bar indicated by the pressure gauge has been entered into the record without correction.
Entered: 3.6 bar
